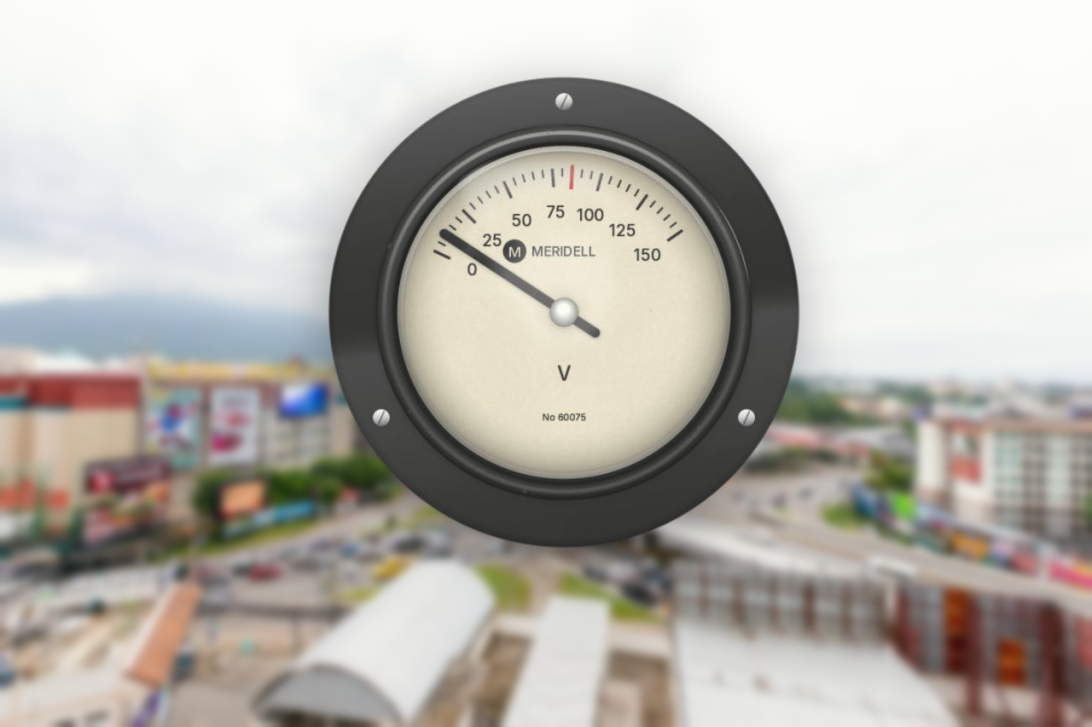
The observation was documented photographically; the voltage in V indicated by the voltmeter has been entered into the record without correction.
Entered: 10 V
